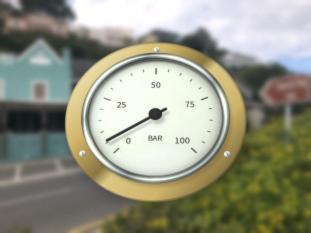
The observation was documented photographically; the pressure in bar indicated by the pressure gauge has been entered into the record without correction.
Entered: 5 bar
